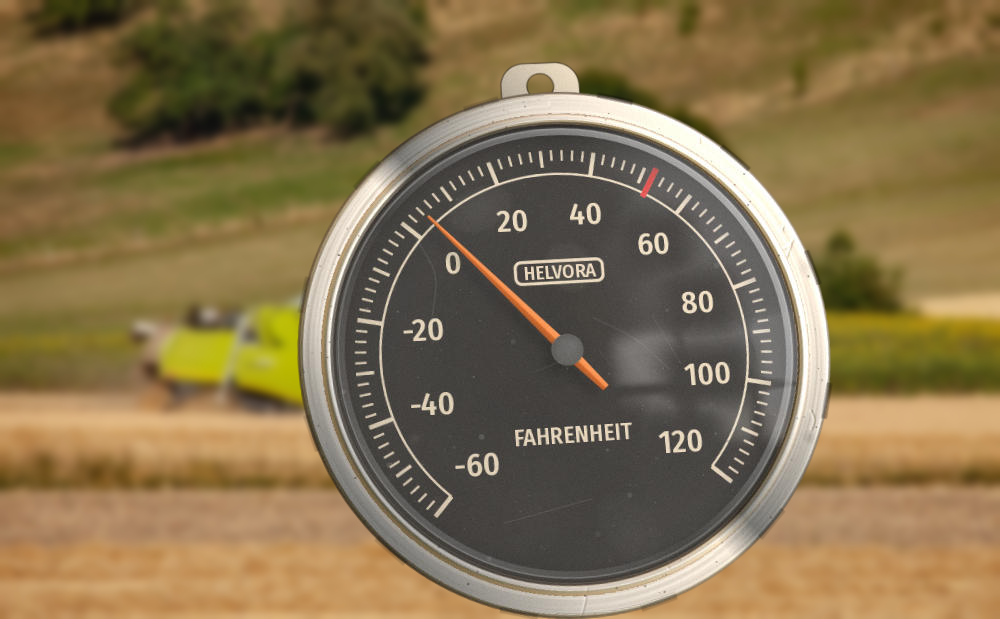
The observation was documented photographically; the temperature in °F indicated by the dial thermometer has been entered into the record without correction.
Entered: 4 °F
